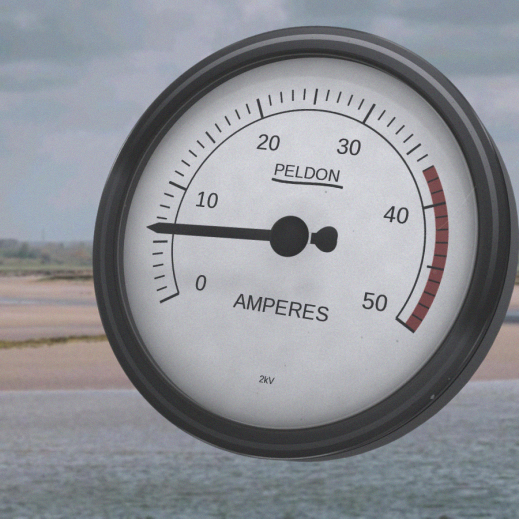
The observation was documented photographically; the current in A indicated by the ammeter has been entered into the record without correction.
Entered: 6 A
